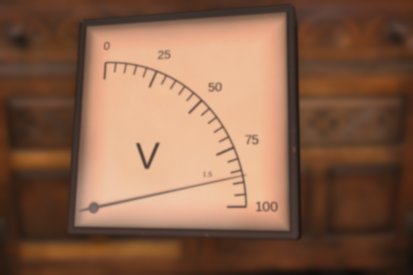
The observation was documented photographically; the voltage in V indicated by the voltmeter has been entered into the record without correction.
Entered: 87.5 V
